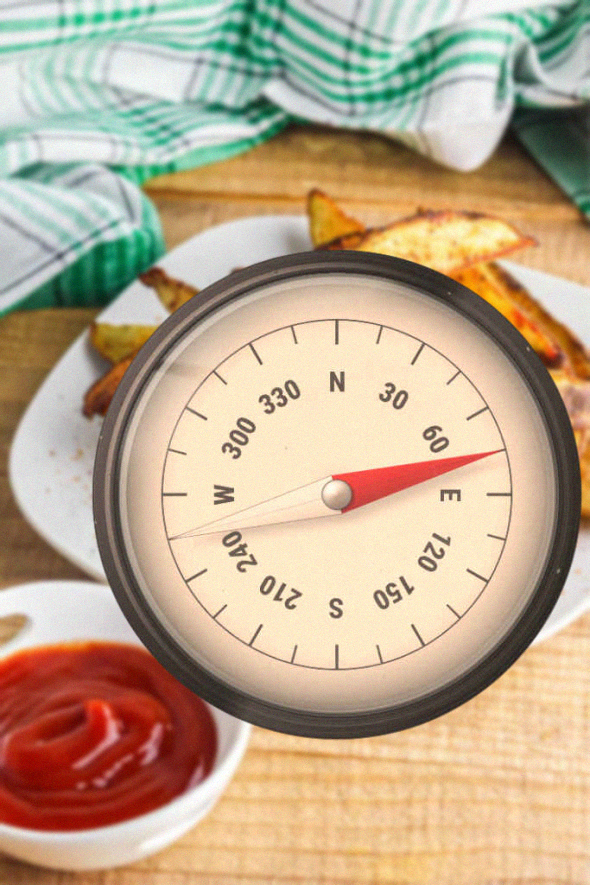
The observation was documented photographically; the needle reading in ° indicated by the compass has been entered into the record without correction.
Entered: 75 °
